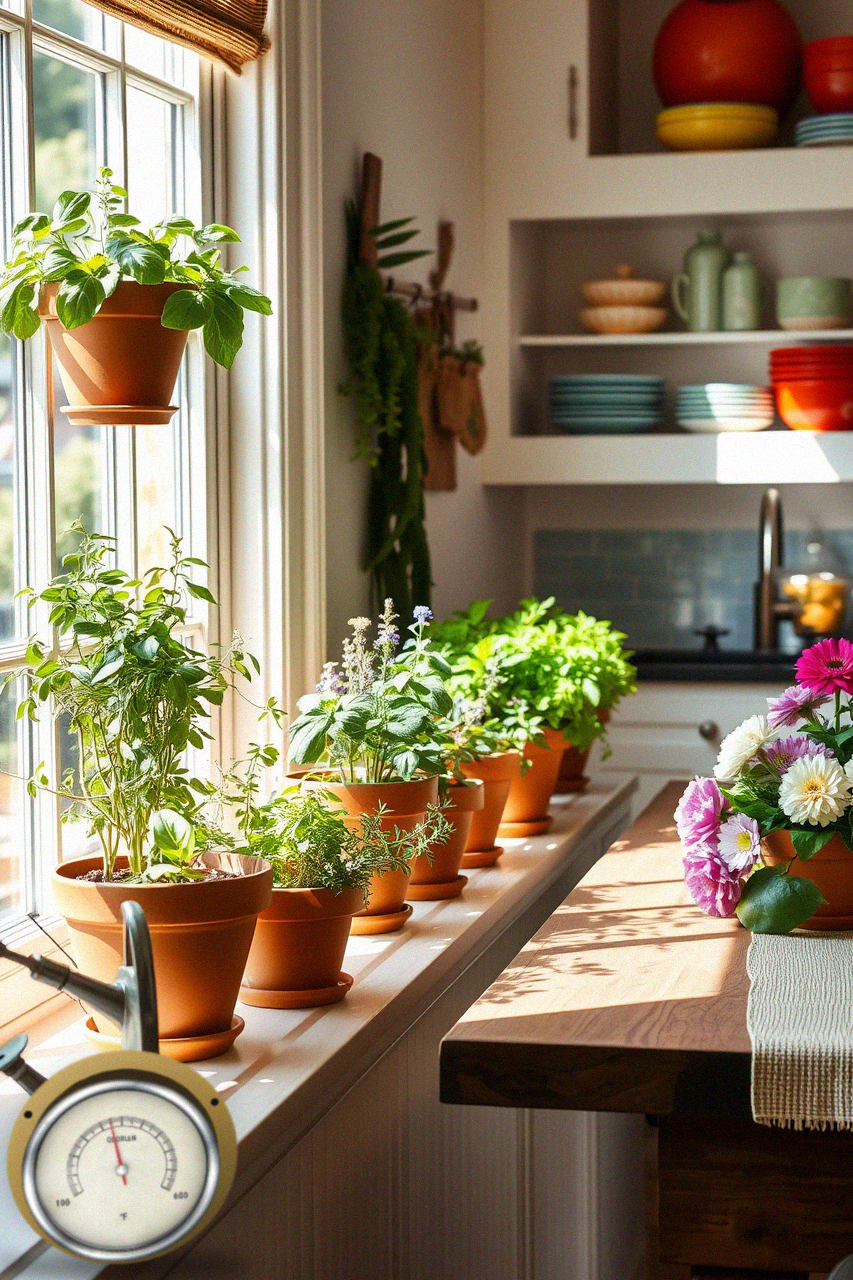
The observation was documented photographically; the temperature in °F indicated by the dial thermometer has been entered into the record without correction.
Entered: 325 °F
